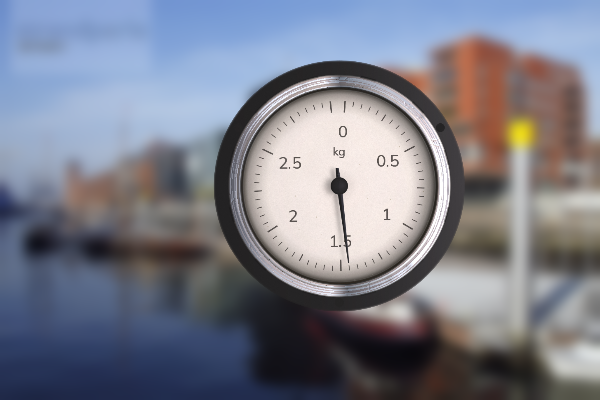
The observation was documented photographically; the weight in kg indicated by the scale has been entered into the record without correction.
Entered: 1.45 kg
